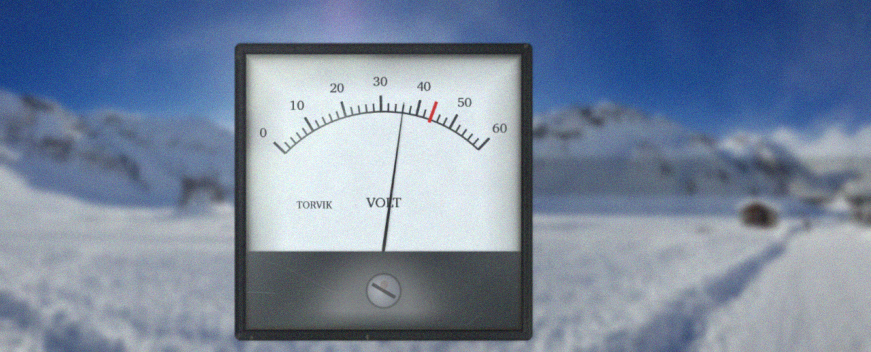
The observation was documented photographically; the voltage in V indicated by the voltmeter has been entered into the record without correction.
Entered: 36 V
